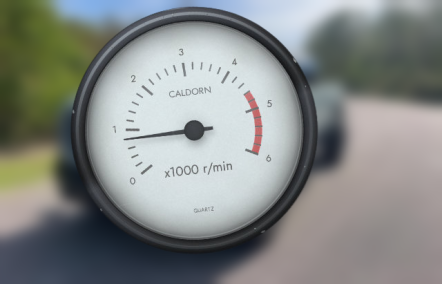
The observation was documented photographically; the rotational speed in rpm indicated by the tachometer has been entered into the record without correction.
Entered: 800 rpm
